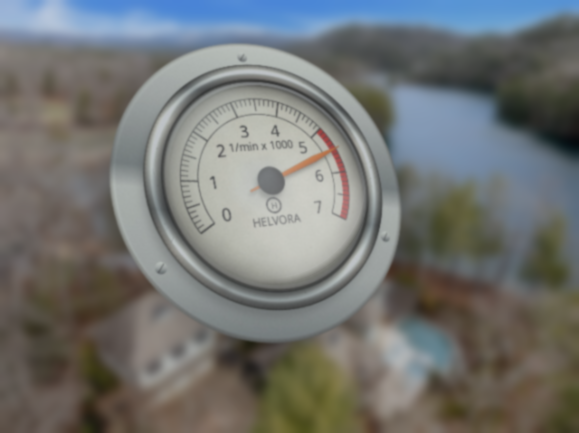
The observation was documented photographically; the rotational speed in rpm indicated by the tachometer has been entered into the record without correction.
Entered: 5500 rpm
